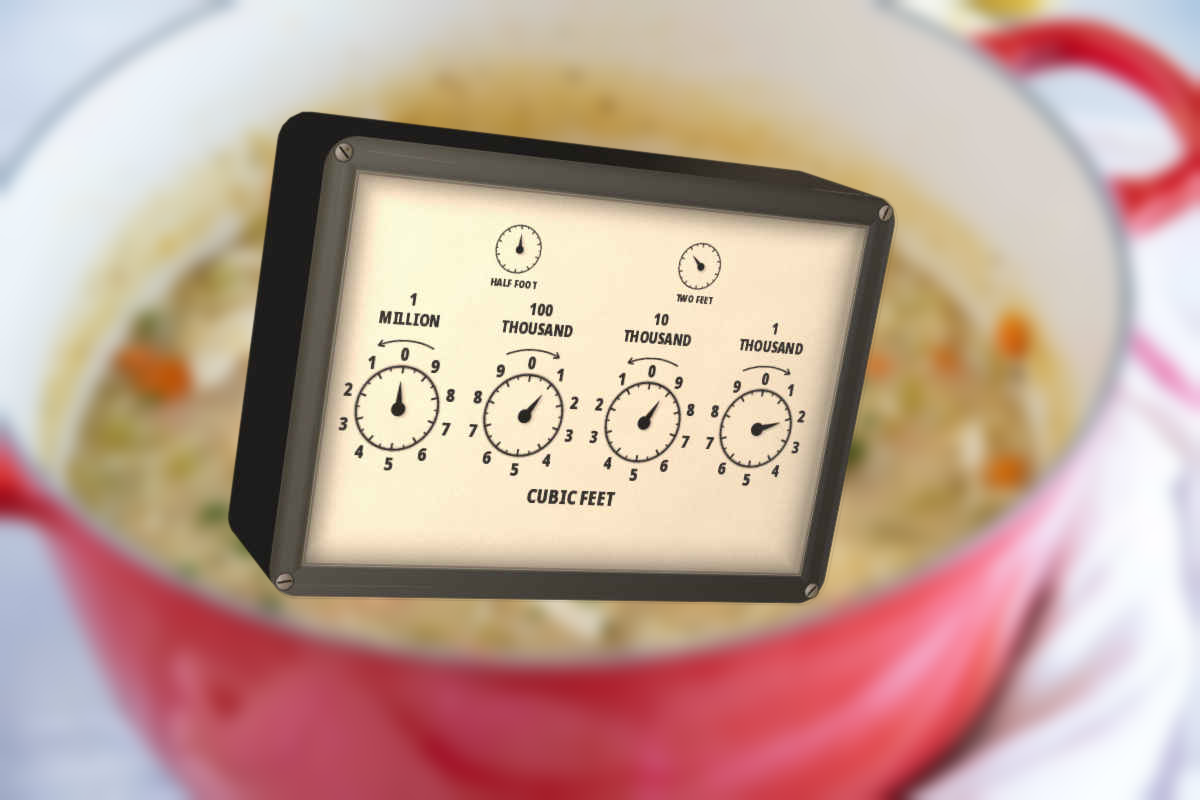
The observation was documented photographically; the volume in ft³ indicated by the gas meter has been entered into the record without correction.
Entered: 9200 ft³
